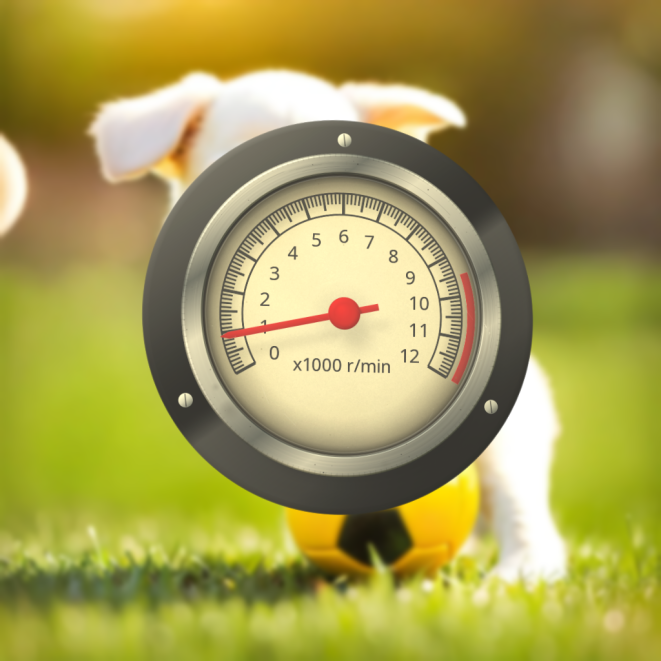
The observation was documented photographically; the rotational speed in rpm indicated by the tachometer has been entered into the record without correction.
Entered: 900 rpm
